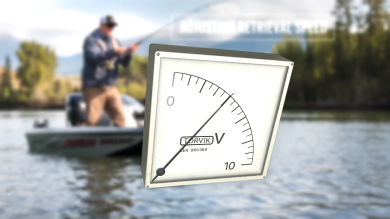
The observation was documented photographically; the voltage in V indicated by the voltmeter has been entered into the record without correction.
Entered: 4 V
